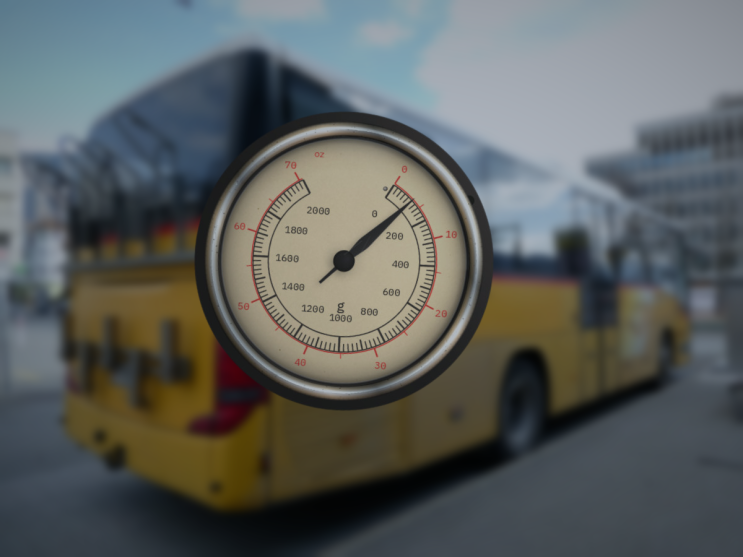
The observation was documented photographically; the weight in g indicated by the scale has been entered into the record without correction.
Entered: 100 g
